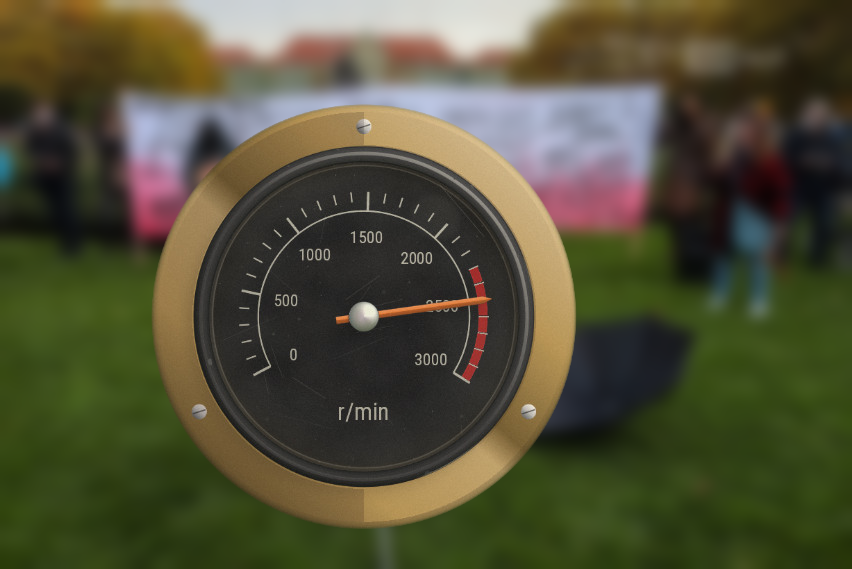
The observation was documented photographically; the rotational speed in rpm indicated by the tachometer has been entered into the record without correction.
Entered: 2500 rpm
